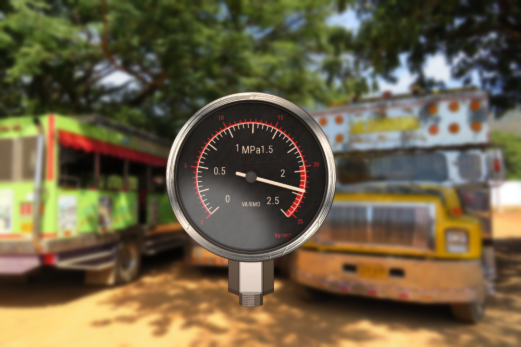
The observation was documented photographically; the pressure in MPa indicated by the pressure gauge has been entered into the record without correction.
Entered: 2.2 MPa
